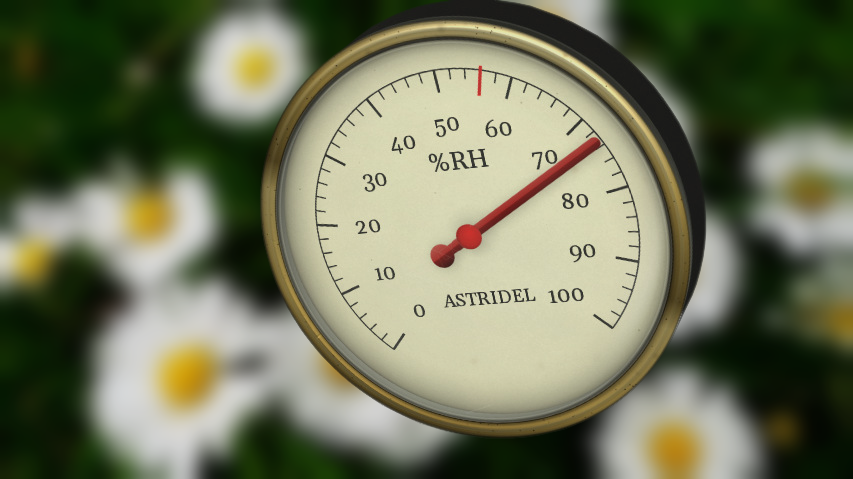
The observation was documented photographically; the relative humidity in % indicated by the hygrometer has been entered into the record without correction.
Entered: 73 %
